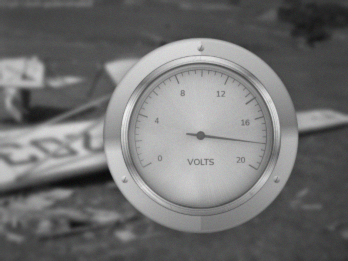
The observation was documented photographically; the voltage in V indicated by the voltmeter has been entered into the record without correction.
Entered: 18 V
